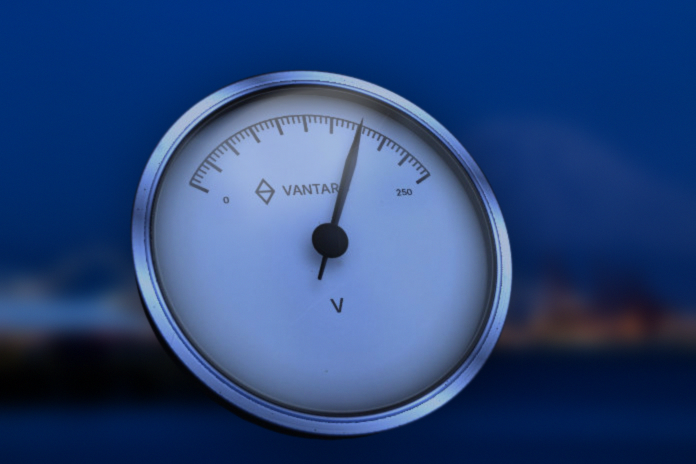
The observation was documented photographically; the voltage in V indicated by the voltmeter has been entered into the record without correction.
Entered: 175 V
